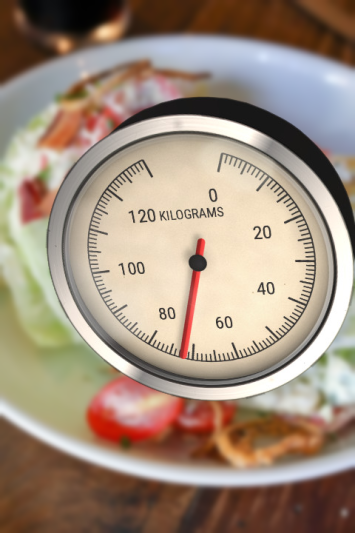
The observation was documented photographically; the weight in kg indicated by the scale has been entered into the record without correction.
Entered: 72 kg
